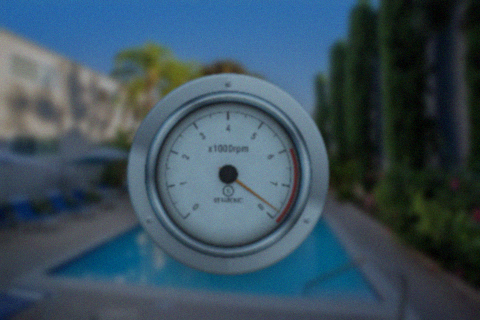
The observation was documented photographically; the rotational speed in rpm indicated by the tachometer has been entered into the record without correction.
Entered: 7750 rpm
